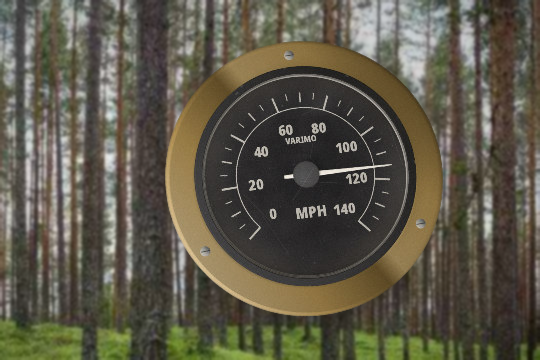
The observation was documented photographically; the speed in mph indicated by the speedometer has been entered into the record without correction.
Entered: 115 mph
